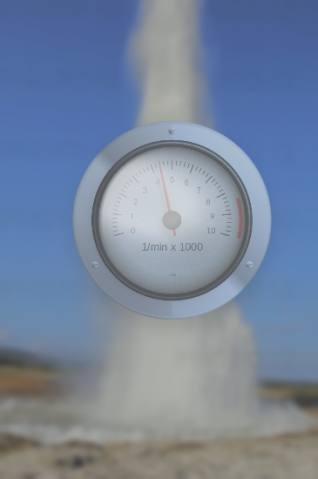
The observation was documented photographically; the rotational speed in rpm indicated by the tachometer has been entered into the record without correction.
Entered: 4400 rpm
